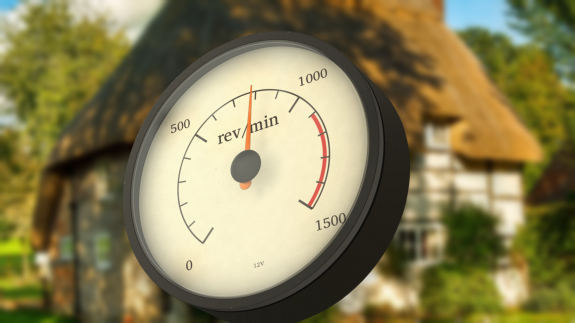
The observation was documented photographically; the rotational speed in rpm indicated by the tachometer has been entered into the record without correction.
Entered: 800 rpm
